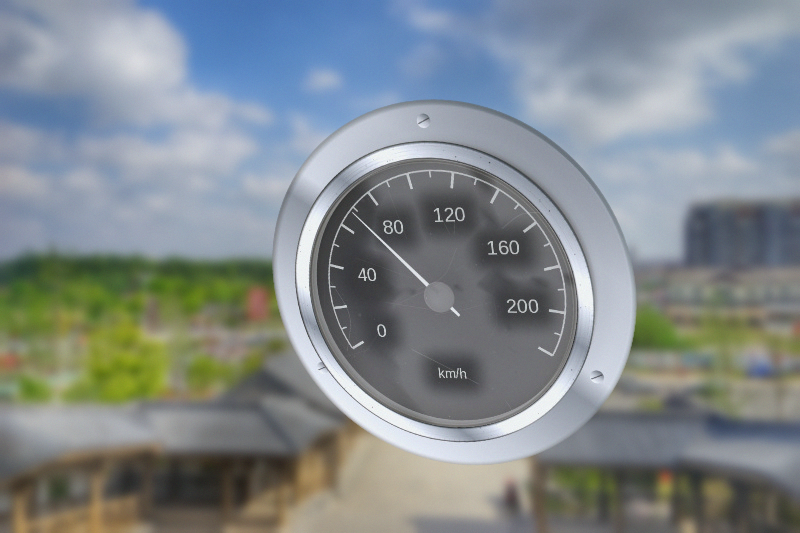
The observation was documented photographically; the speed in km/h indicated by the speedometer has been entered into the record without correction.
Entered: 70 km/h
